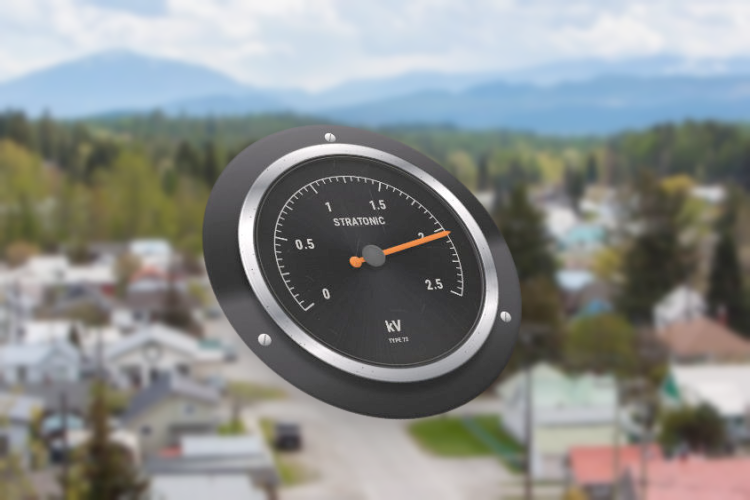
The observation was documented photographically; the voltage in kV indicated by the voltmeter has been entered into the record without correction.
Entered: 2.05 kV
